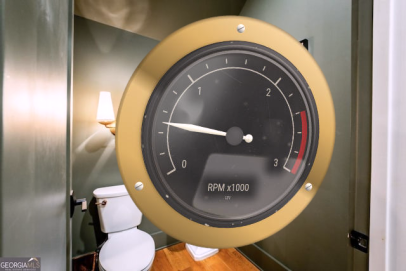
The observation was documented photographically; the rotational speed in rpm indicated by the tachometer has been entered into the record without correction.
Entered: 500 rpm
